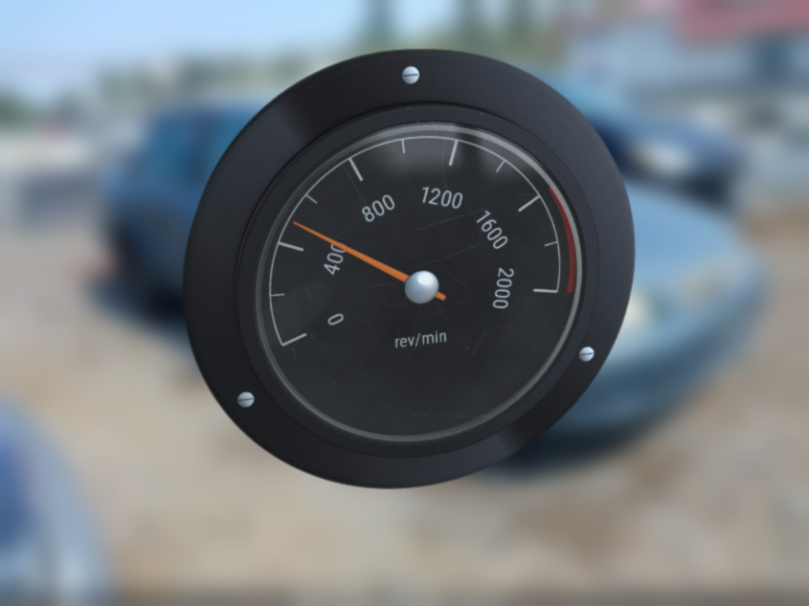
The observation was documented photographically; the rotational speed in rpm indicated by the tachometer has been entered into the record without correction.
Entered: 500 rpm
